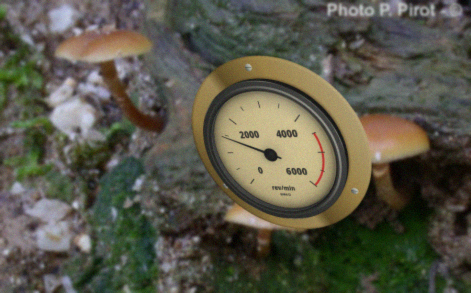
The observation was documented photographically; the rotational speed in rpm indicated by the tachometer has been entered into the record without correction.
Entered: 1500 rpm
